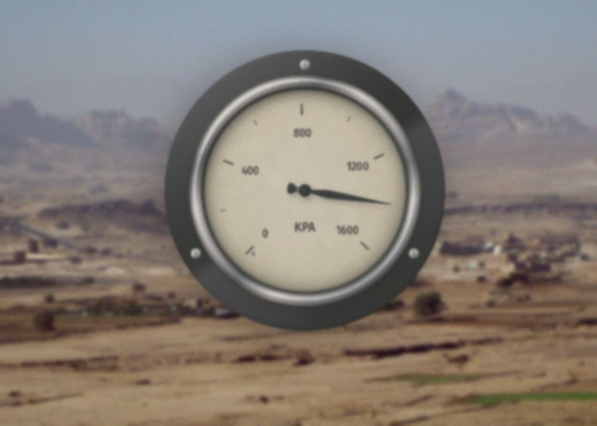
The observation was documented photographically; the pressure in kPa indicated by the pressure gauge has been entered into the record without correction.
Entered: 1400 kPa
